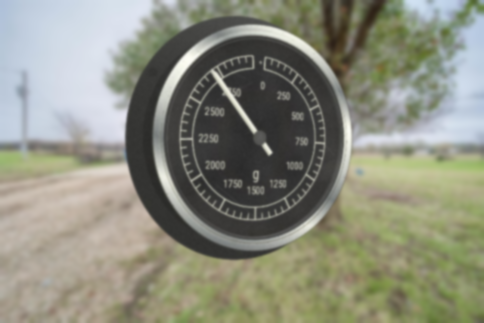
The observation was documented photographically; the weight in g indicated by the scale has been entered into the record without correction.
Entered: 2700 g
